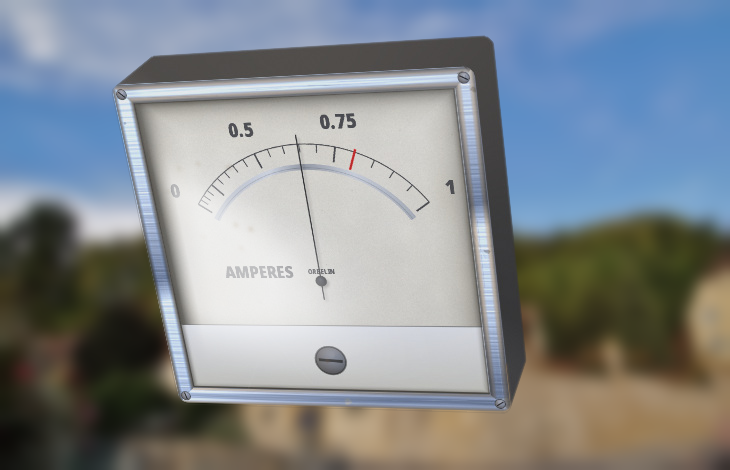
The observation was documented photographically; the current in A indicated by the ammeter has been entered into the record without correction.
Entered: 0.65 A
